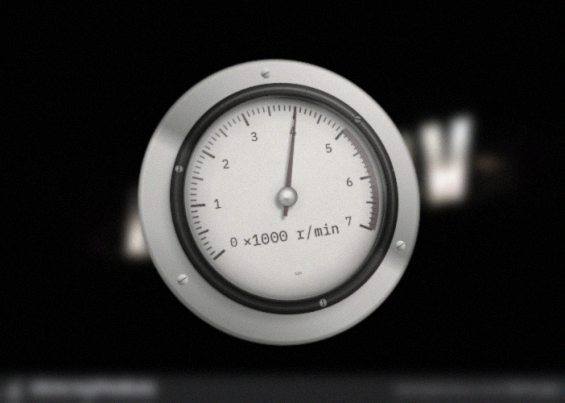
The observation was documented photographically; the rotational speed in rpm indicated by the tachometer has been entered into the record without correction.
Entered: 4000 rpm
